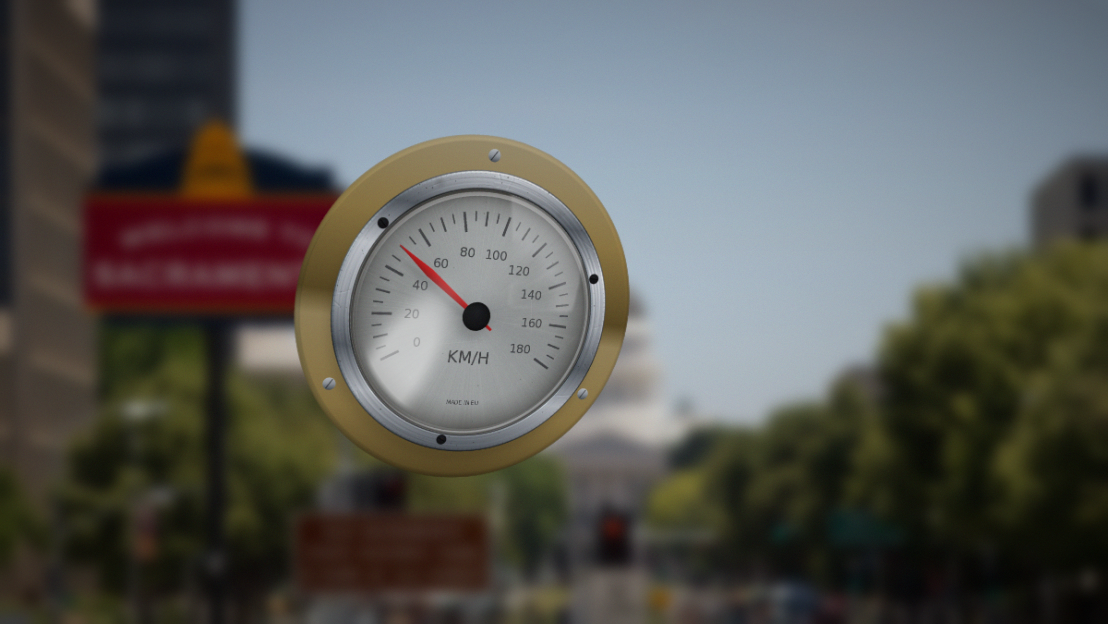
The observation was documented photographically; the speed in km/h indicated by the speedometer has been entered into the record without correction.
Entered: 50 km/h
